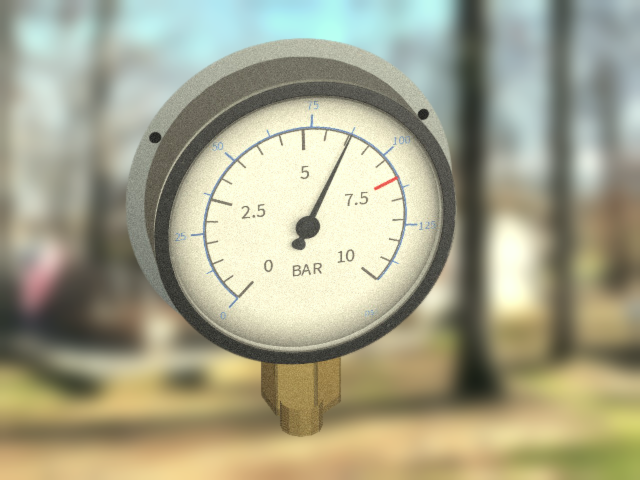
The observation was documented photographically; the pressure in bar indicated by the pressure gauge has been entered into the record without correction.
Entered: 6 bar
